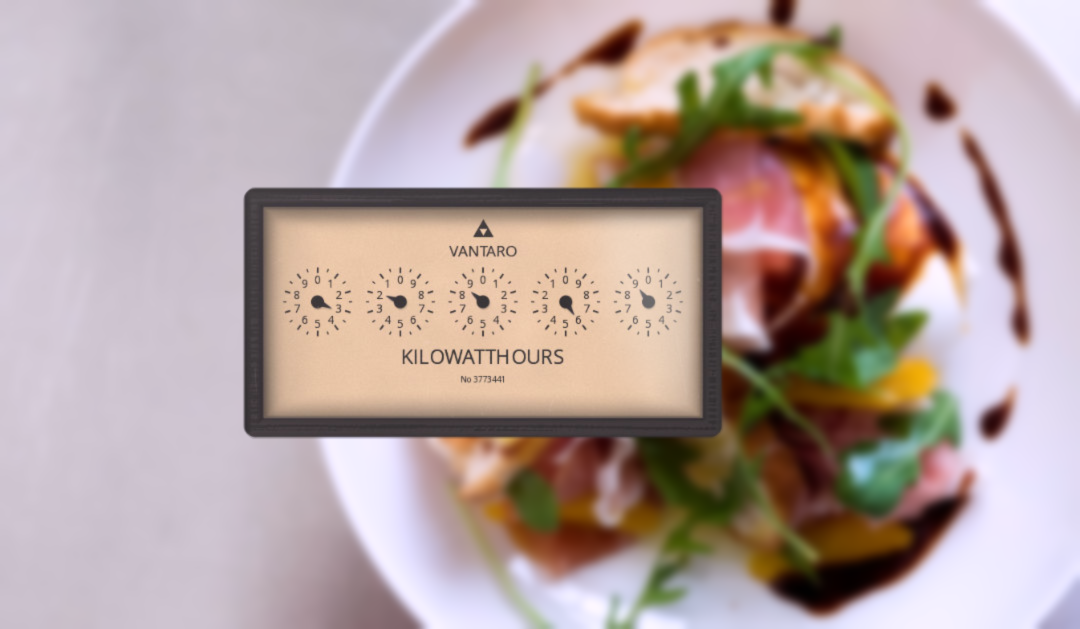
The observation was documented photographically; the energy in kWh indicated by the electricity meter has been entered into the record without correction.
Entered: 31859 kWh
